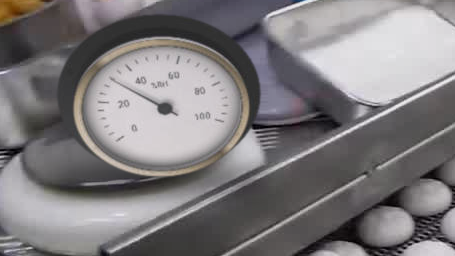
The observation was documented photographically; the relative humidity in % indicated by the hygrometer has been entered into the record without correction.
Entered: 32 %
